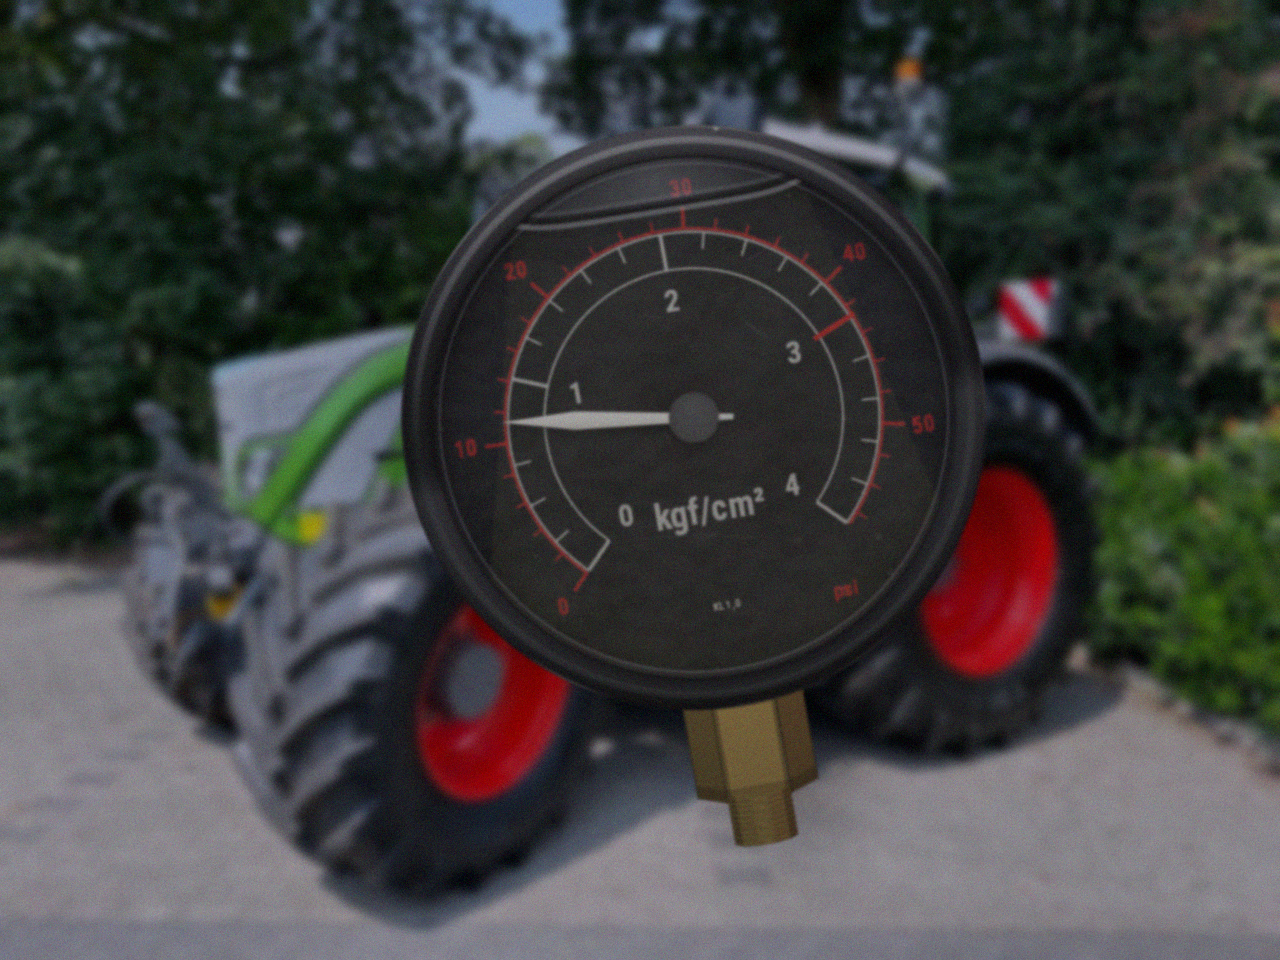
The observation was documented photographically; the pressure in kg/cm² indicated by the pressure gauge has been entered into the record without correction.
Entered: 0.8 kg/cm²
